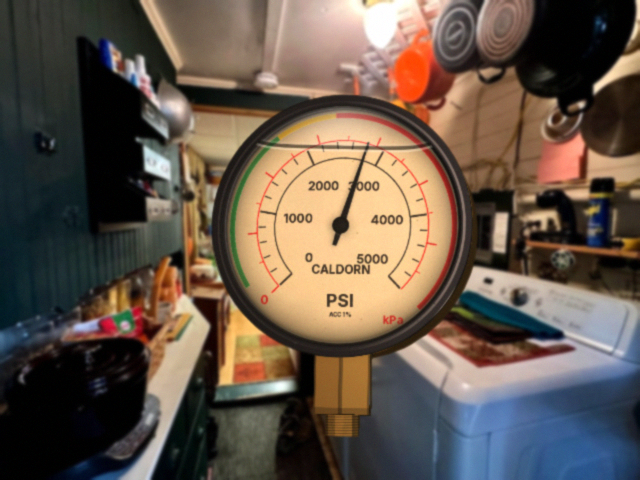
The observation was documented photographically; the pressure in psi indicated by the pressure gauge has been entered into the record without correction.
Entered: 2800 psi
